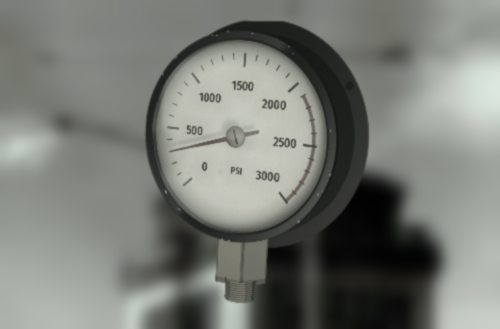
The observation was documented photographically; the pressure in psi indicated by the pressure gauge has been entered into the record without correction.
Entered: 300 psi
